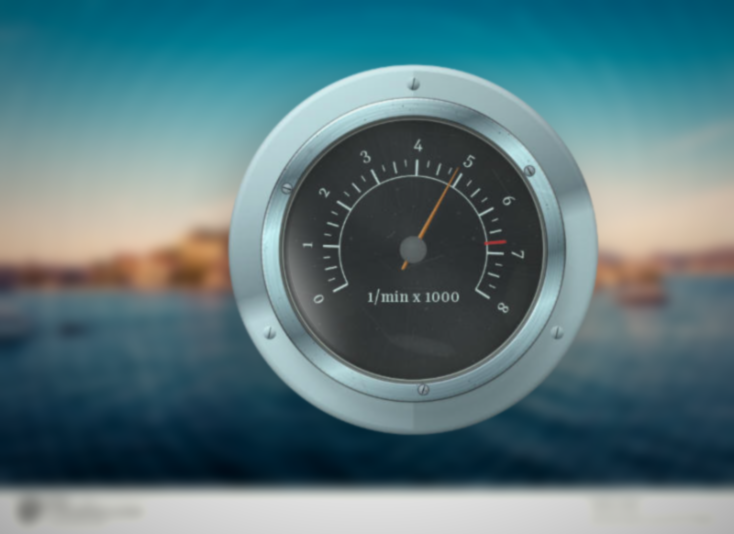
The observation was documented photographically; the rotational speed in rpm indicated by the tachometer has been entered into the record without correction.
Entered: 4875 rpm
